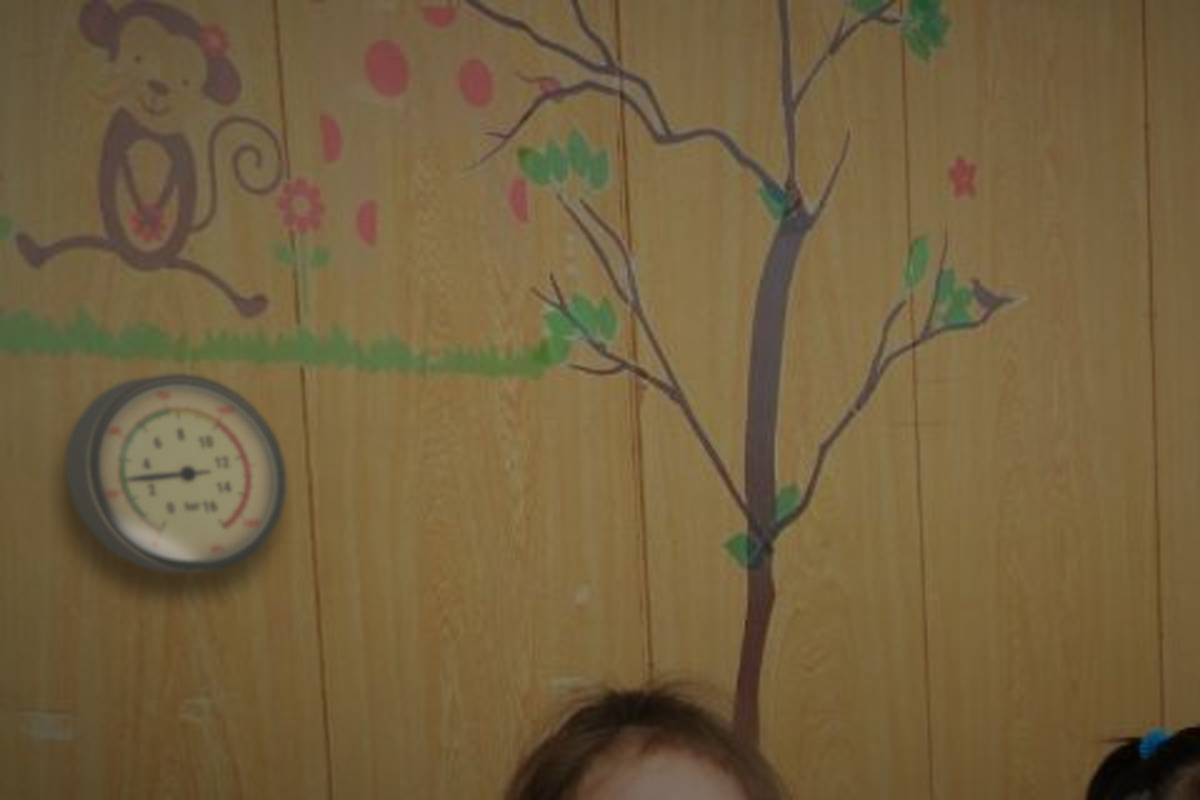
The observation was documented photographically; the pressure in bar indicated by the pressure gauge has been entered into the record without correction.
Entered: 3 bar
